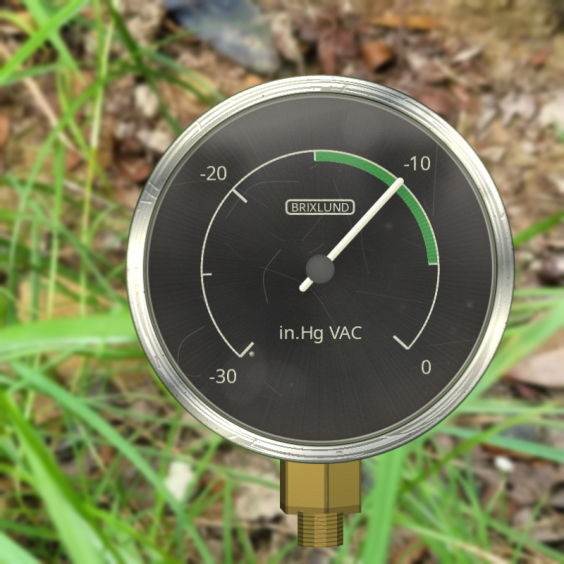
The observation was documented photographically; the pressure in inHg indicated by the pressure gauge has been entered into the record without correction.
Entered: -10 inHg
